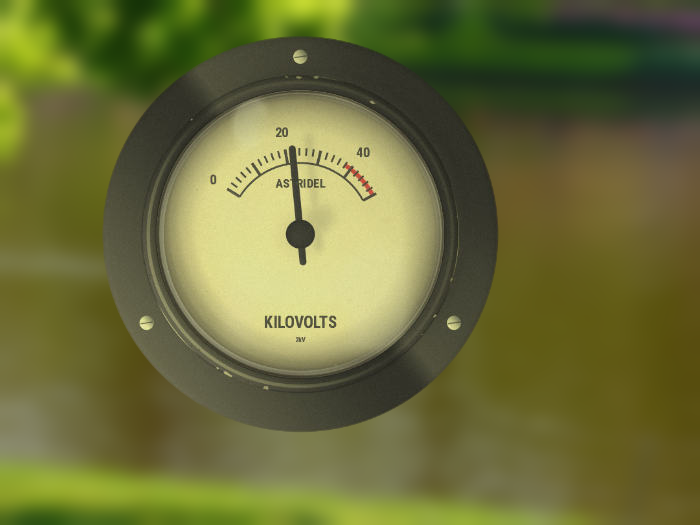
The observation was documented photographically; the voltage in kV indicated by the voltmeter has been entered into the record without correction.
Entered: 22 kV
